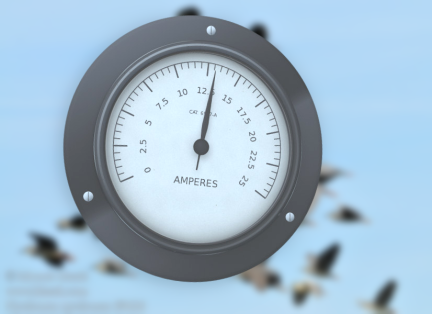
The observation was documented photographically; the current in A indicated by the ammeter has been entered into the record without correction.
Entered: 13 A
